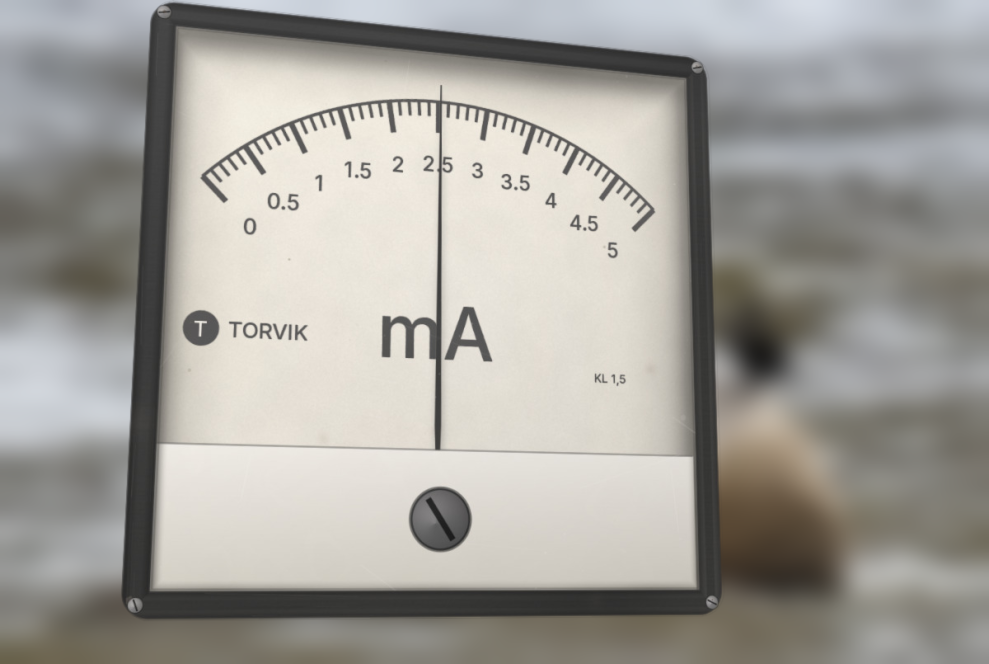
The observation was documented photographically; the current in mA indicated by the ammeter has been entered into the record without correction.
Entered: 2.5 mA
